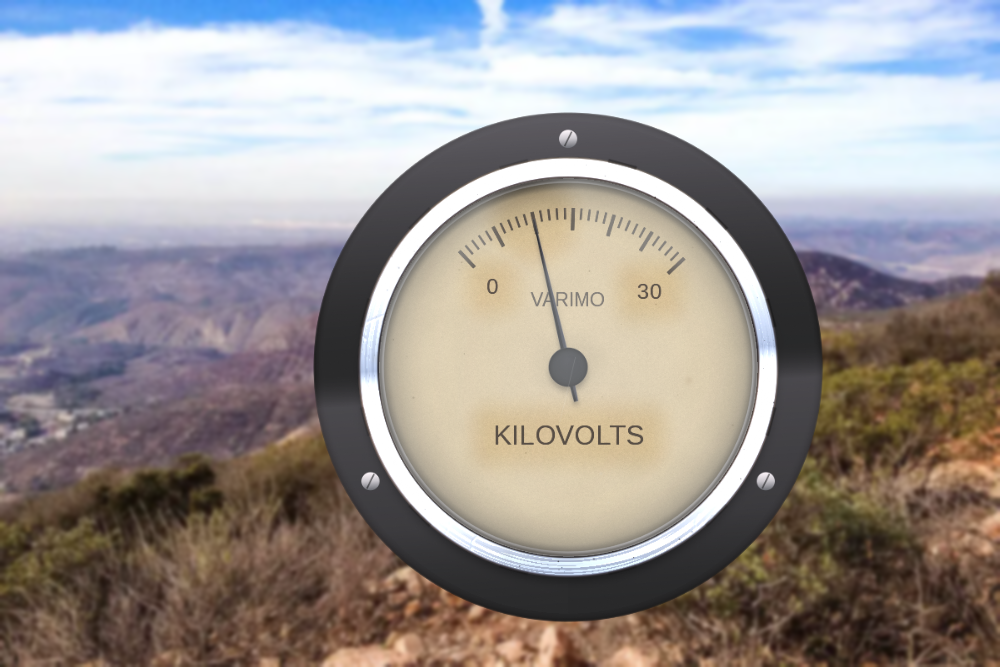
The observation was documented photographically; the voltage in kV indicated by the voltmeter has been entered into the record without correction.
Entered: 10 kV
